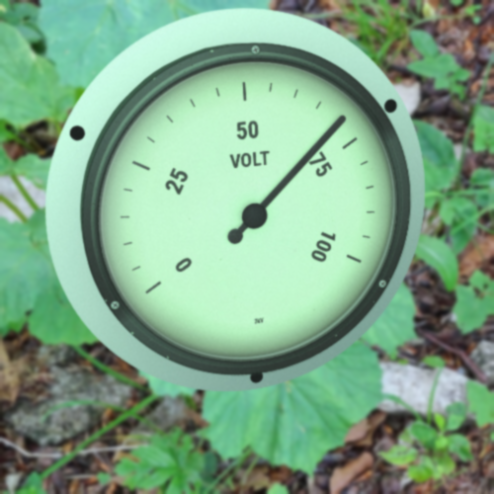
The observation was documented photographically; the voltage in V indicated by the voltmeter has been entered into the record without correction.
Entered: 70 V
